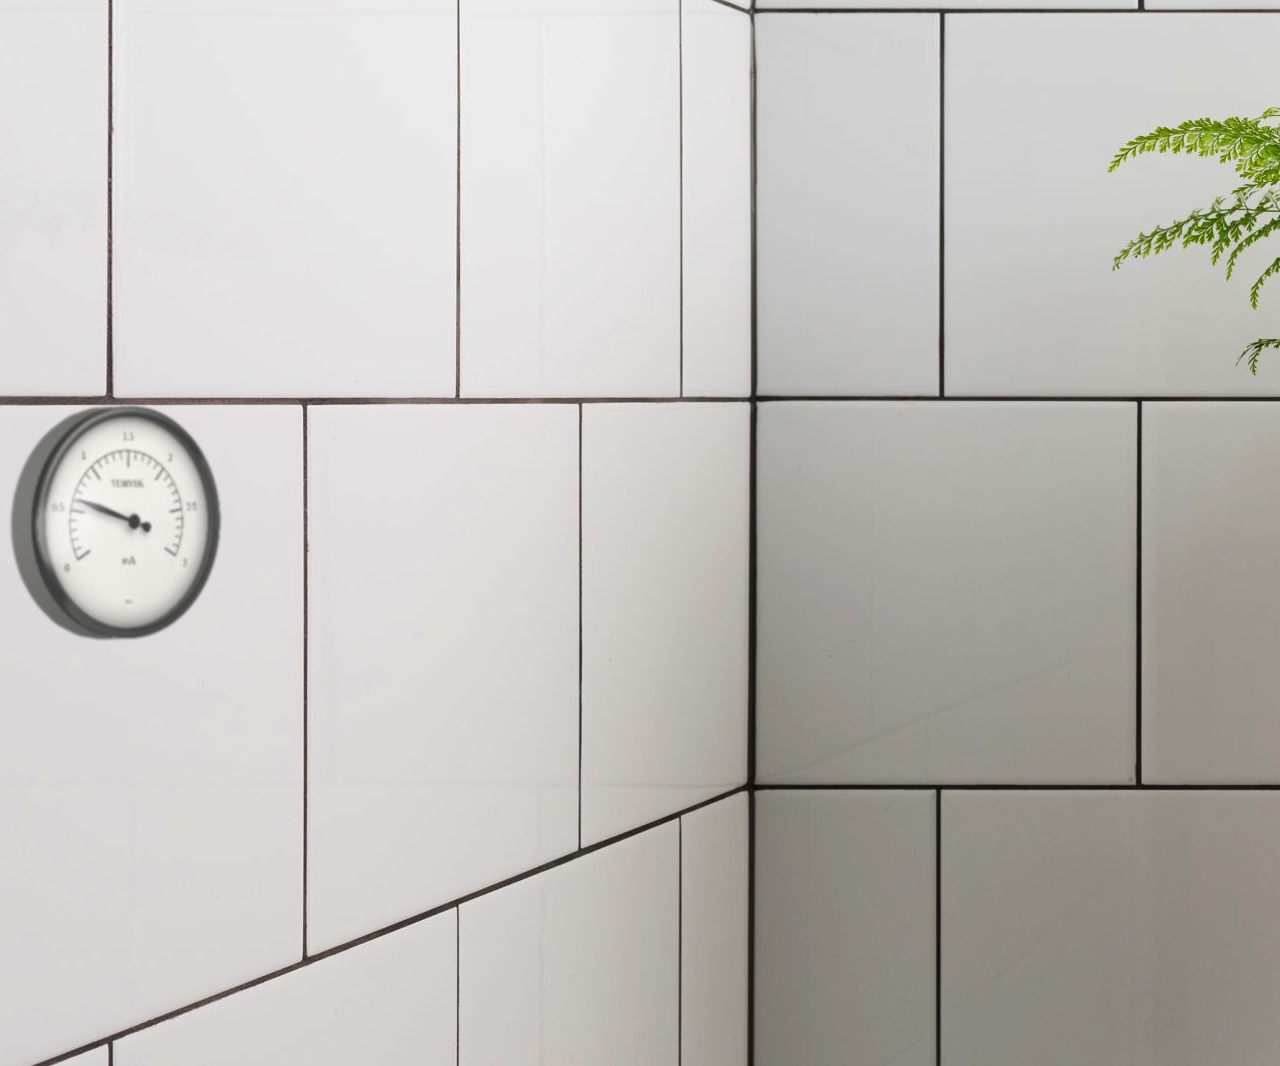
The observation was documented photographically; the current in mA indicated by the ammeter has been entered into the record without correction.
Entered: 0.6 mA
